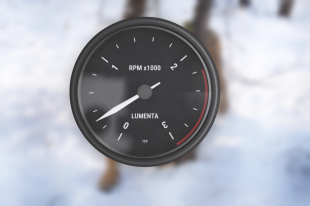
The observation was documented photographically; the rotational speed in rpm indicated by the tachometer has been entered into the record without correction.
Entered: 300 rpm
